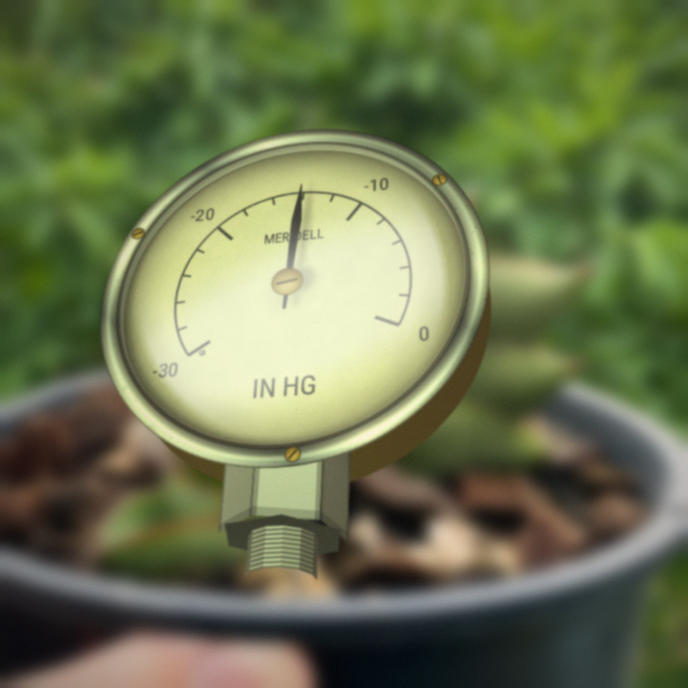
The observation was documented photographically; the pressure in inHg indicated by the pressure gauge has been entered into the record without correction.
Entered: -14 inHg
